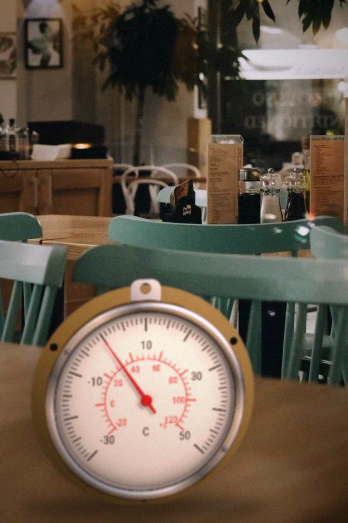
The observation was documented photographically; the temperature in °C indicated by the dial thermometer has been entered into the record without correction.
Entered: 0 °C
